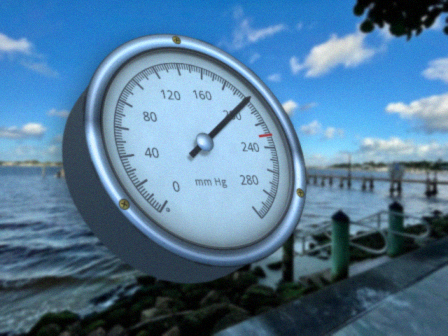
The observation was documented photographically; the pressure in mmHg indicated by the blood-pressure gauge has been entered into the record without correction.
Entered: 200 mmHg
